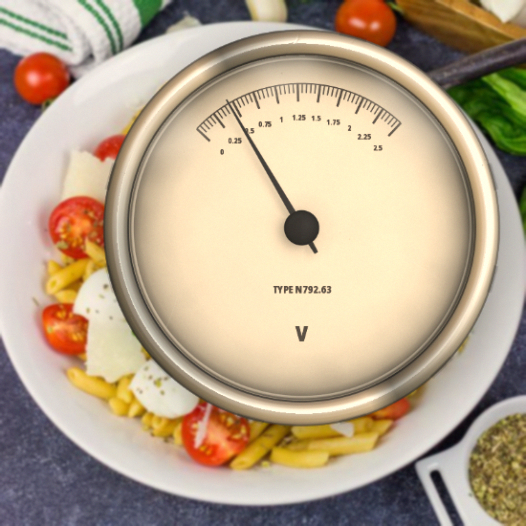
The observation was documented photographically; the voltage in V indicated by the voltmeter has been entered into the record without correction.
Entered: 0.45 V
